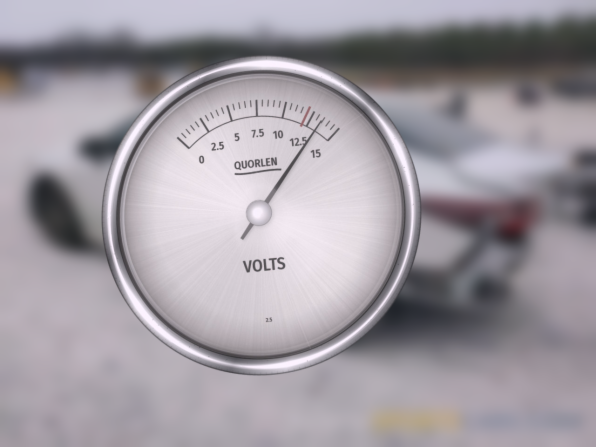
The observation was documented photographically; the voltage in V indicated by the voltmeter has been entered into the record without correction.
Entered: 13.5 V
